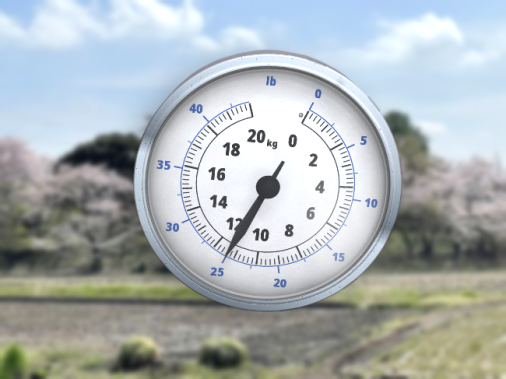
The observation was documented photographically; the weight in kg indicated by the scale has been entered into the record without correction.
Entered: 11.4 kg
